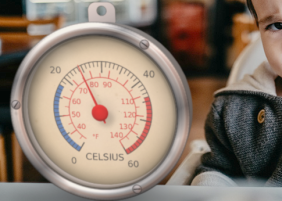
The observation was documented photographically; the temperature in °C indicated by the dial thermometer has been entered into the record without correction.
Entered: 25 °C
